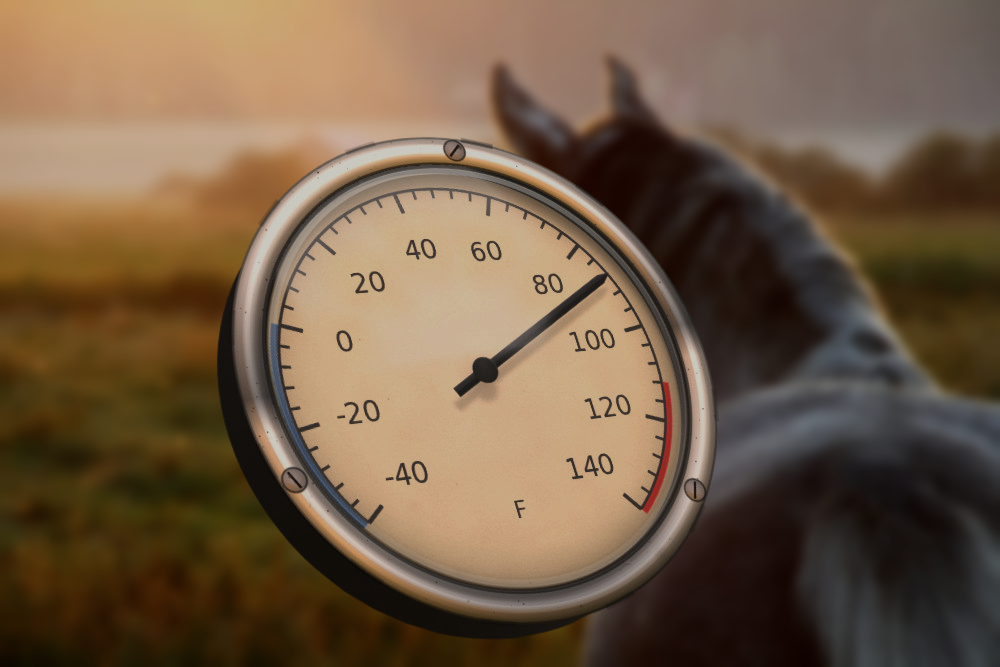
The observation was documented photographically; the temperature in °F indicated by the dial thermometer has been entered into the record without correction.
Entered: 88 °F
